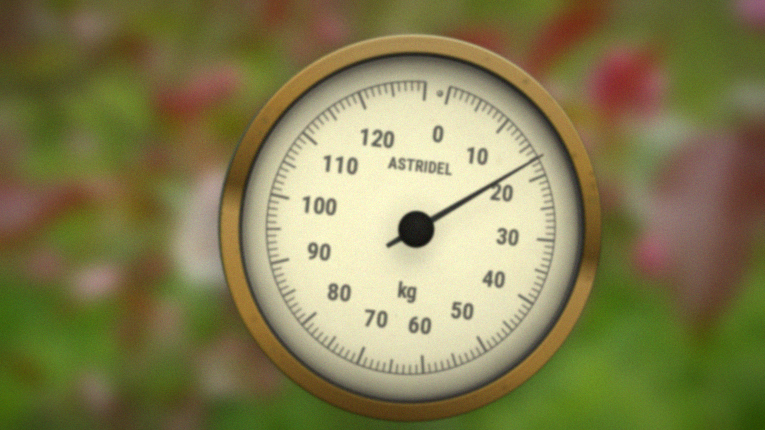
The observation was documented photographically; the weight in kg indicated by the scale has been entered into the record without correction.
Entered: 17 kg
